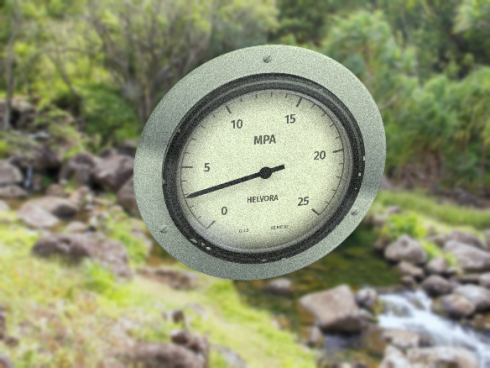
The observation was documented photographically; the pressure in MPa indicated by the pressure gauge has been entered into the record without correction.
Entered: 3 MPa
